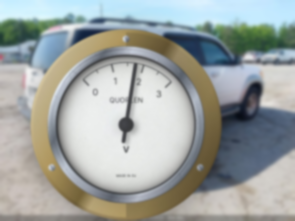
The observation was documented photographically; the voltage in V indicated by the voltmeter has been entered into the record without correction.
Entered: 1.75 V
